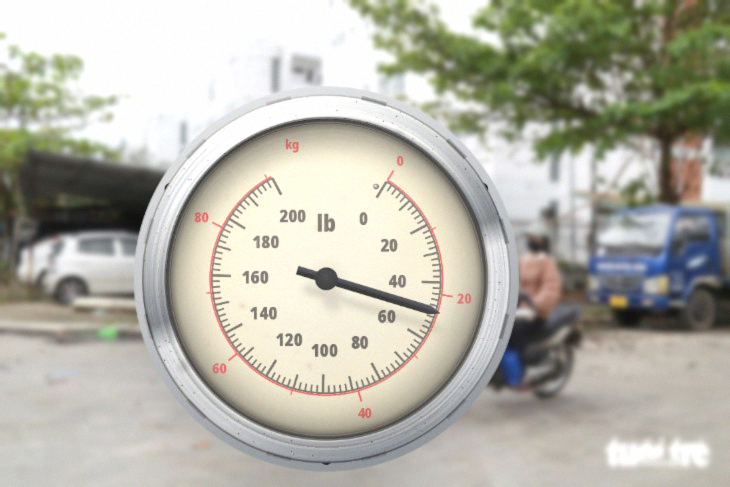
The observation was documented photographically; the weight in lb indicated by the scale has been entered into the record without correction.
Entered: 50 lb
